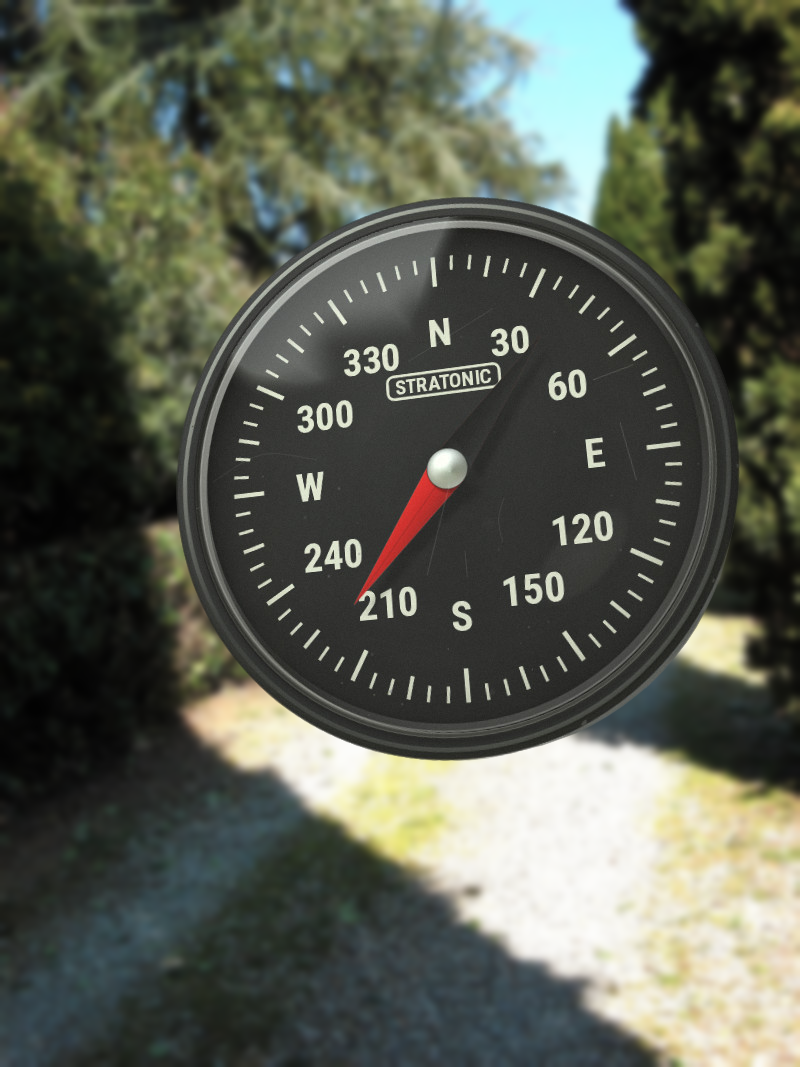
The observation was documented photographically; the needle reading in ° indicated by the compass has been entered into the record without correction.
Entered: 220 °
